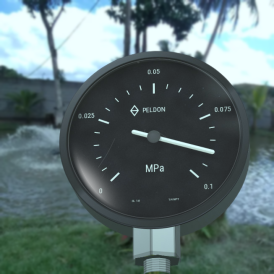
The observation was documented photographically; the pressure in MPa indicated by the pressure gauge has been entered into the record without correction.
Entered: 0.09 MPa
